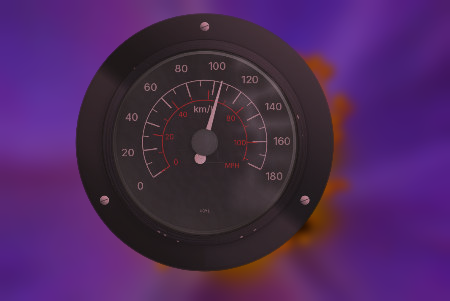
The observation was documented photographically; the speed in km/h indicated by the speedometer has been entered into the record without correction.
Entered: 105 km/h
